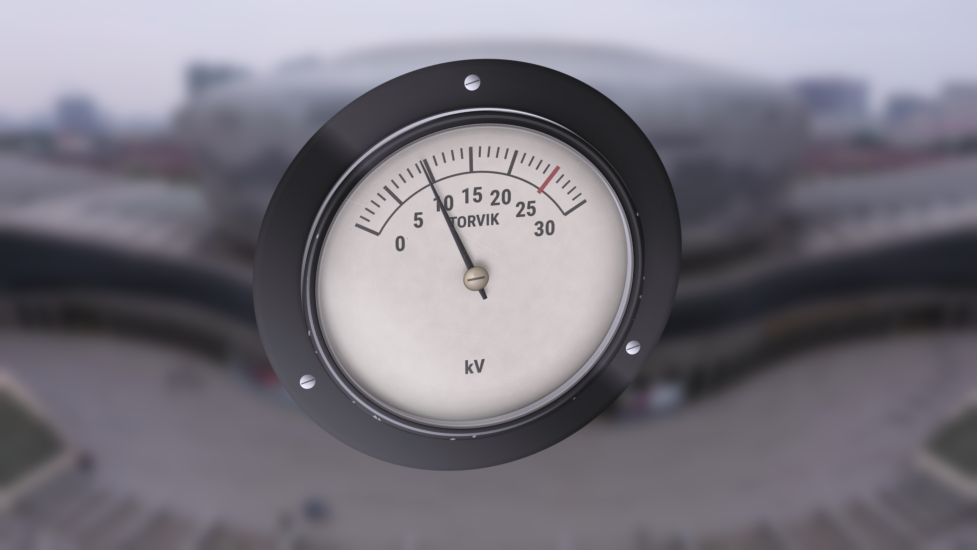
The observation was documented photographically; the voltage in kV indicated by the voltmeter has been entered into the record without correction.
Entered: 9.5 kV
